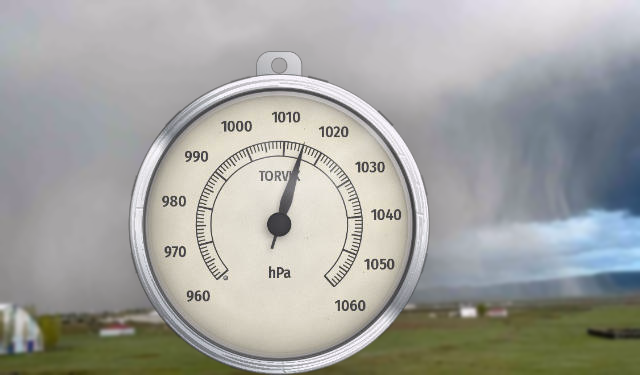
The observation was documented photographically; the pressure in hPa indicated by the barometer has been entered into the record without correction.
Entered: 1015 hPa
